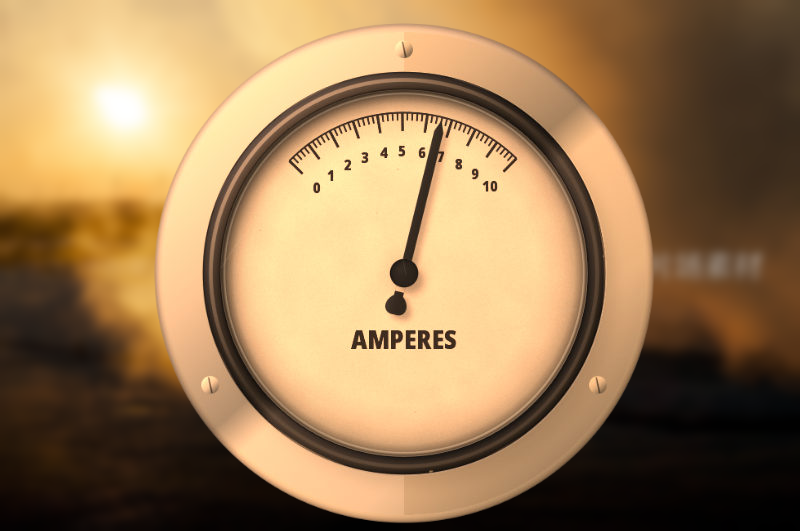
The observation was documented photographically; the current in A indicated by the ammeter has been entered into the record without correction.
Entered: 6.6 A
